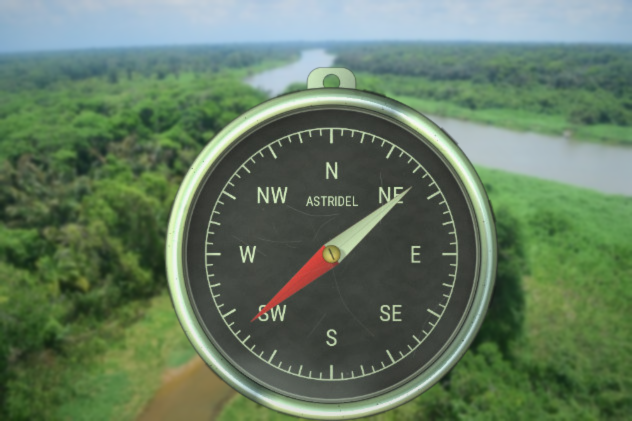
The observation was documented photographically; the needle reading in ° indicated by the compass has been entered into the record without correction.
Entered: 230 °
